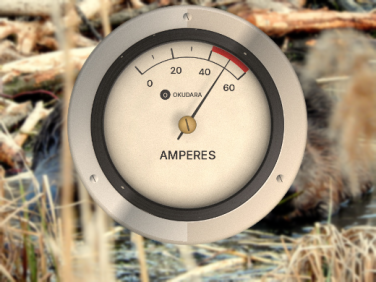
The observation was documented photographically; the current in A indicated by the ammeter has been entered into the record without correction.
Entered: 50 A
